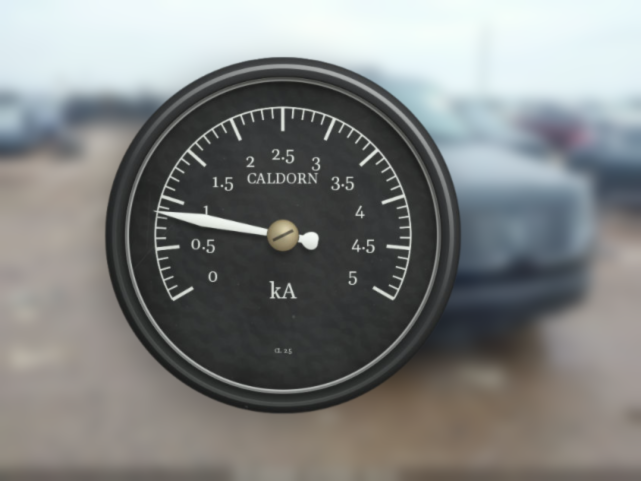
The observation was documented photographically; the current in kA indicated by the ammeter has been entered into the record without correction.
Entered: 0.85 kA
